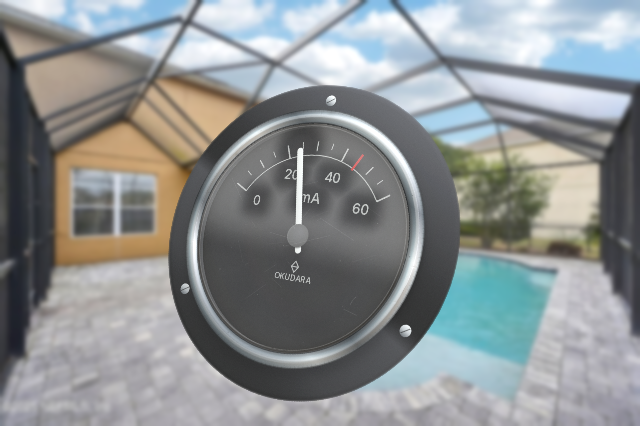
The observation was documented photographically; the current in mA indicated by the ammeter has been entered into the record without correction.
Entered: 25 mA
